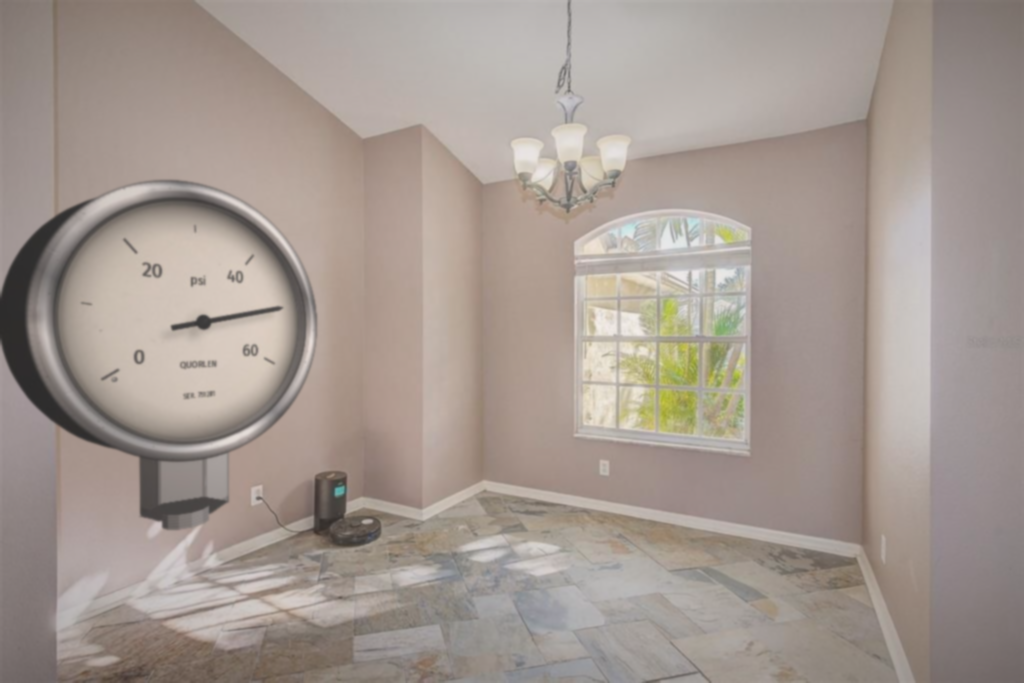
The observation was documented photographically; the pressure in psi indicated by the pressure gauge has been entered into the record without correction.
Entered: 50 psi
